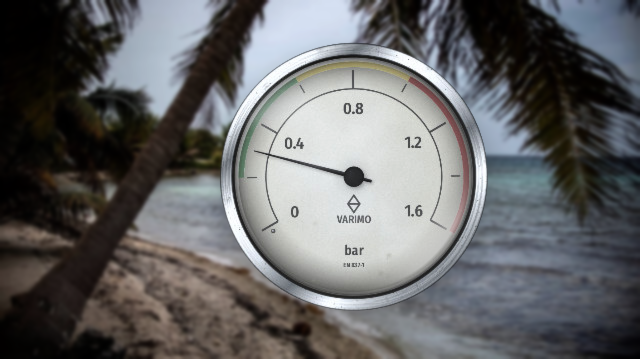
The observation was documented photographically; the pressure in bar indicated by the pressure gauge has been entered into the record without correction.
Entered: 0.3 bar
